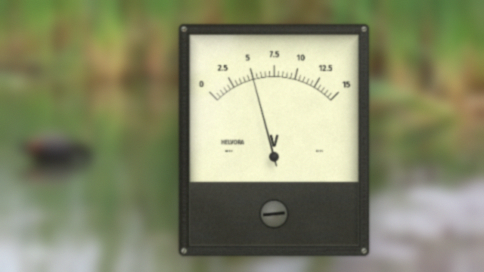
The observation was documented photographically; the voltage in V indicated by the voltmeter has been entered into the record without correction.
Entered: 5 V
